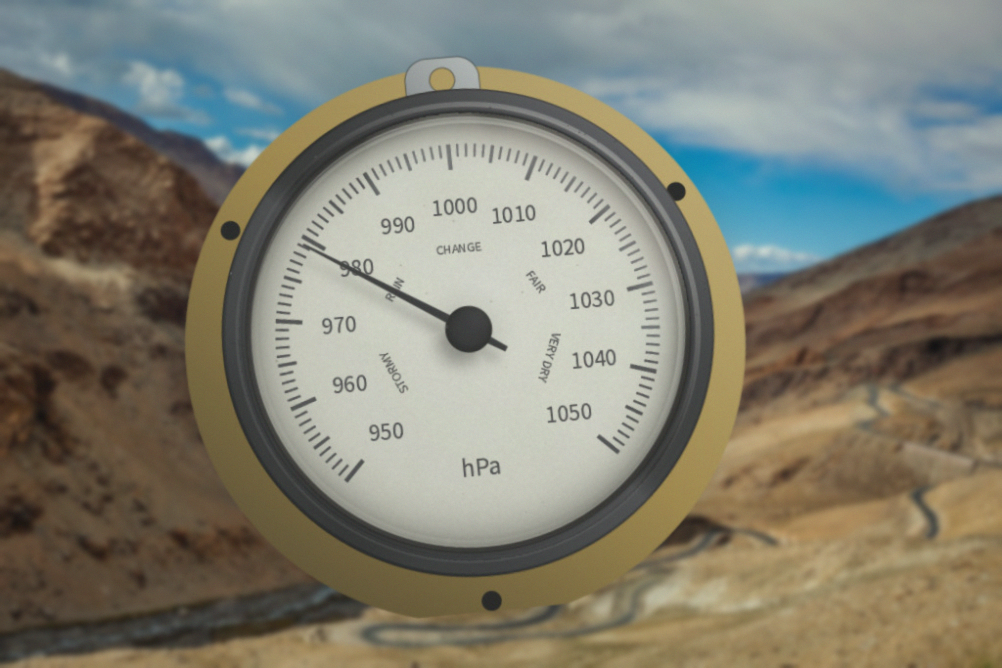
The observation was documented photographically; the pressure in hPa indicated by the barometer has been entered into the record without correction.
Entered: 979 hPa
